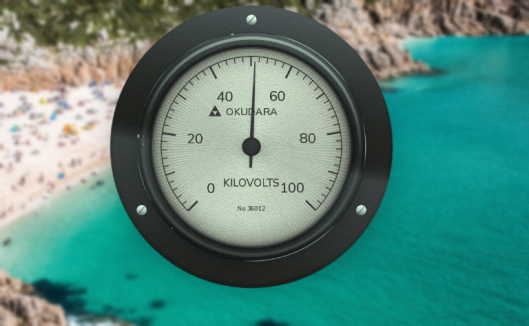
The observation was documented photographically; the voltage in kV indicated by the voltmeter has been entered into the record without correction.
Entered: 51 kV
